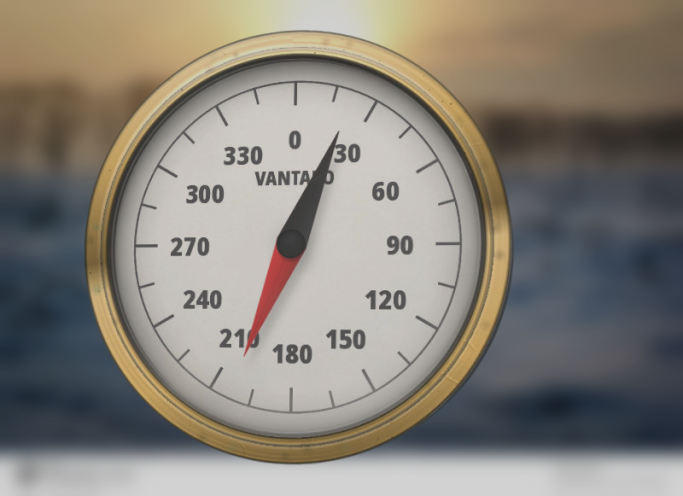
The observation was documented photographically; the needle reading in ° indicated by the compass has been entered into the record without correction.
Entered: 202.5 °
